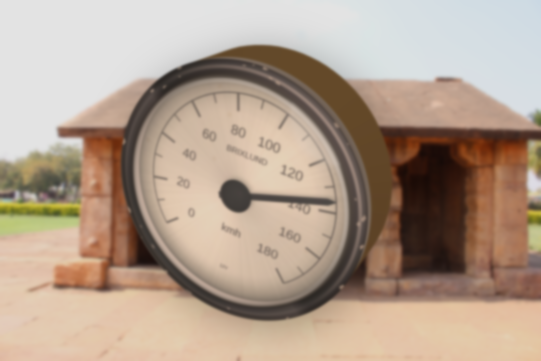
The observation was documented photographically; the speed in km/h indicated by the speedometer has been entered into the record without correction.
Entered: 135 km/h
